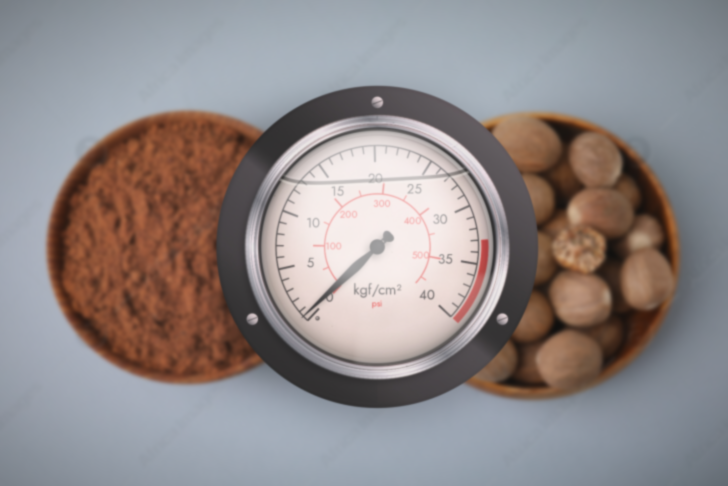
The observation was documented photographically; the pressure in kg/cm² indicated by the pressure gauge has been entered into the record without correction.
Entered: 0.5 kg/cm²
